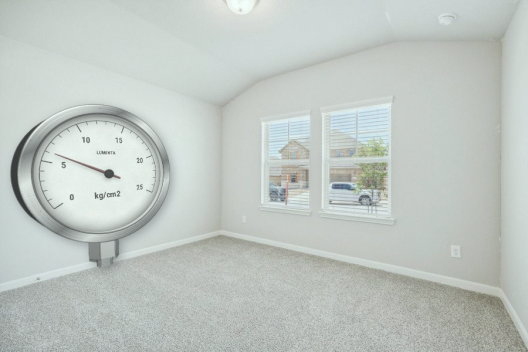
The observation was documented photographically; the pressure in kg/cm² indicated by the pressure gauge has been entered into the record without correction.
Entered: 6 kg/cm²
